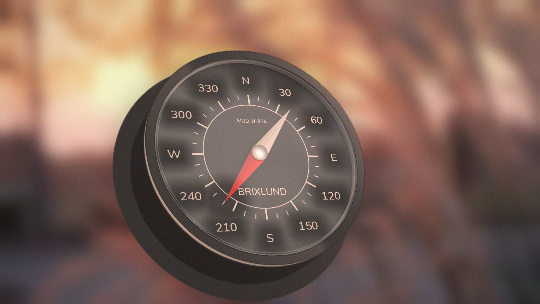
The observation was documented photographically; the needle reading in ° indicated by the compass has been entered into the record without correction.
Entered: 220 °
